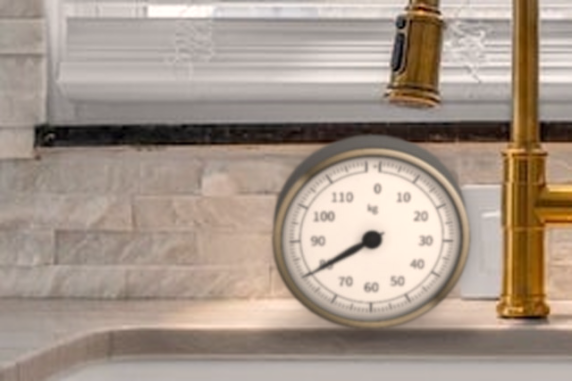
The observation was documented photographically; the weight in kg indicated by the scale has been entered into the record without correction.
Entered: 80 kg
